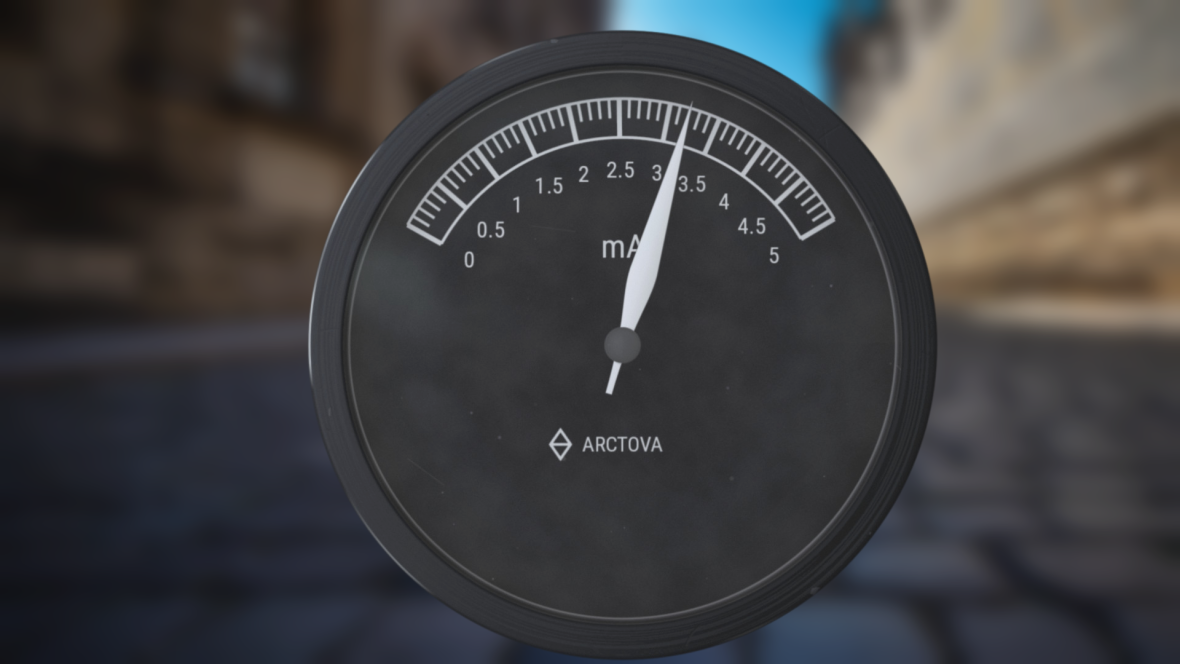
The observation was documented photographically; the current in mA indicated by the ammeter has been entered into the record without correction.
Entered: 3.2 mA
